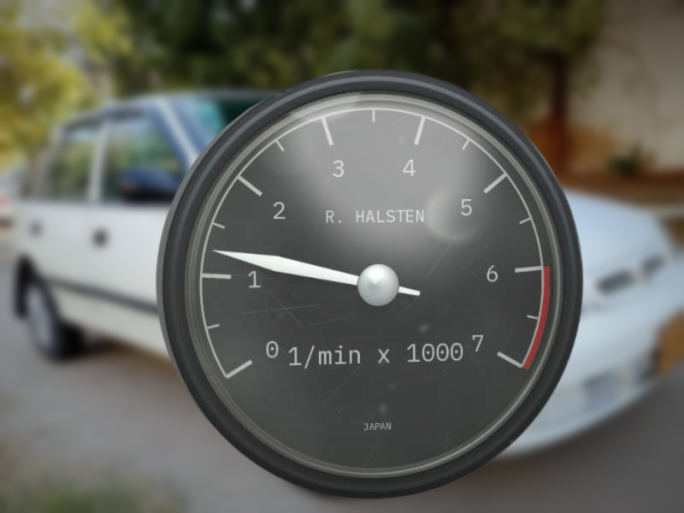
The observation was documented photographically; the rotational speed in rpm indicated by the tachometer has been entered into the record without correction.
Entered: 1250 rpm
